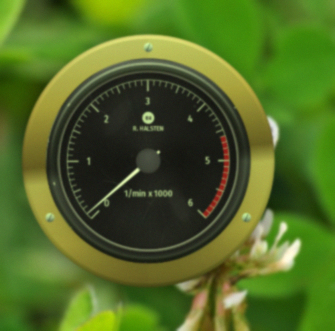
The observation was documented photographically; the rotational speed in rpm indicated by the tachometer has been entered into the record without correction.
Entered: 100 rpm
